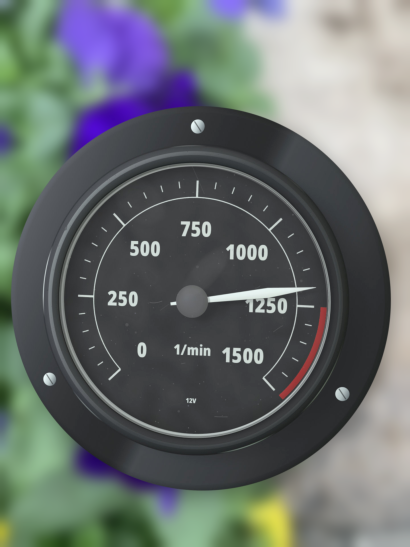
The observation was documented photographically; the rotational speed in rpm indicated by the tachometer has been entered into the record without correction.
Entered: 1200 rpm
